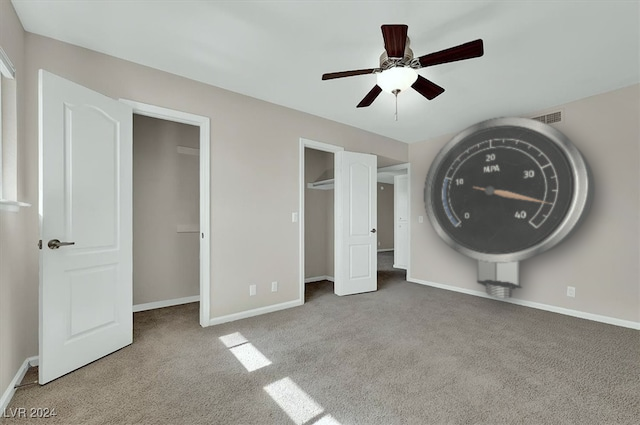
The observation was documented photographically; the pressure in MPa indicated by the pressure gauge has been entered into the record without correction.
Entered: 36 MPa
